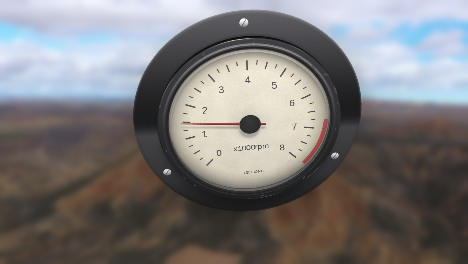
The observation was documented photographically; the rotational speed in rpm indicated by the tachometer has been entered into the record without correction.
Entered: 1500 rpm
